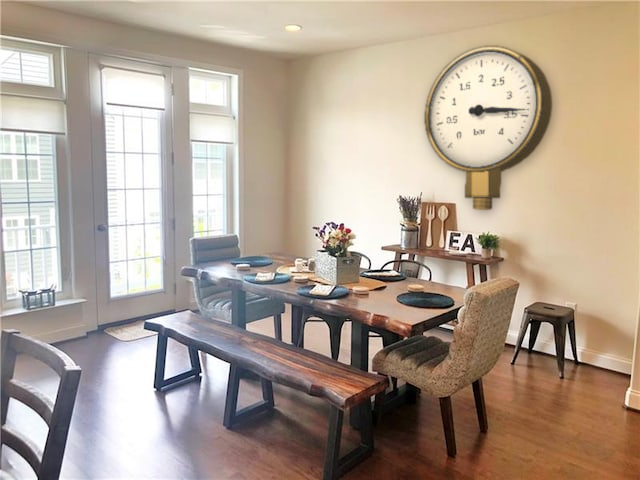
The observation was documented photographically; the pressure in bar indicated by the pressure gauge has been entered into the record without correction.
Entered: 3.4 bar
